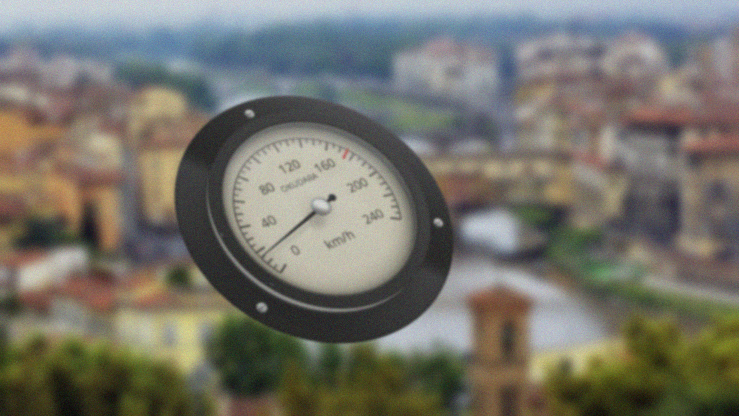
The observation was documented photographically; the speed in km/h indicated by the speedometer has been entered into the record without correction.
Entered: 15 km/h
